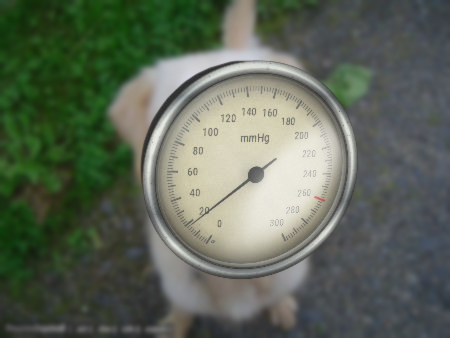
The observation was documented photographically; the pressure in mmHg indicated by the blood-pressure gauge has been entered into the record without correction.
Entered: 20 mmHg
